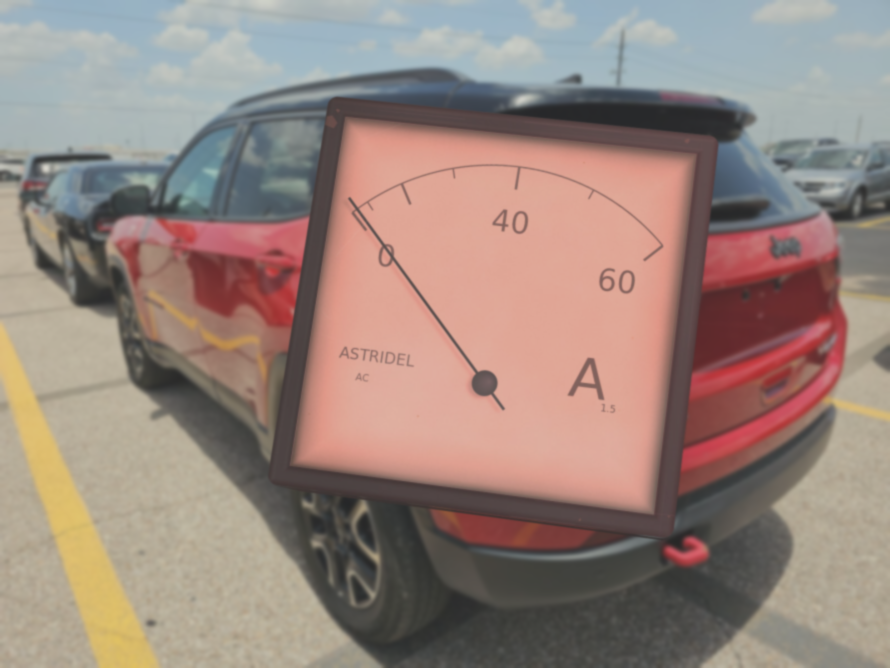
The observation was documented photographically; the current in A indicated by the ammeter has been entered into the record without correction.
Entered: 5 A
